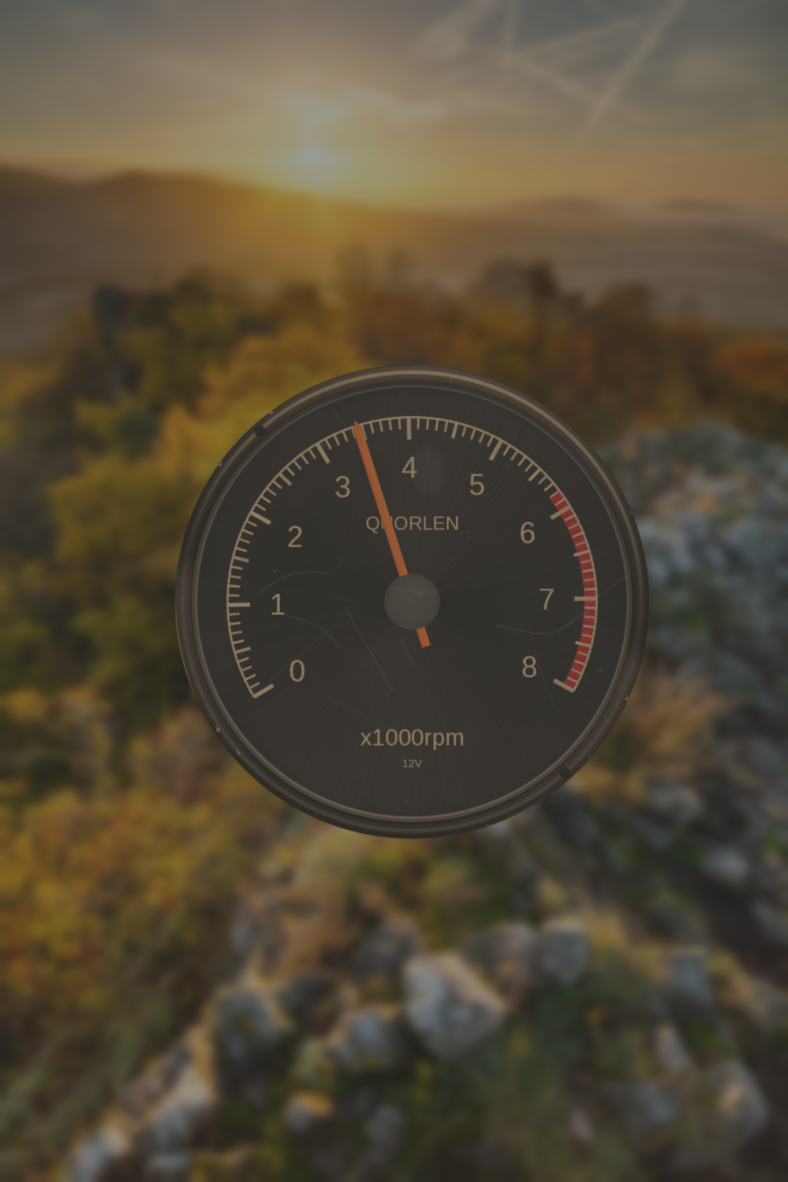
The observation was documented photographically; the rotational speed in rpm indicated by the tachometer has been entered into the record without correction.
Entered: 3450 rpm
